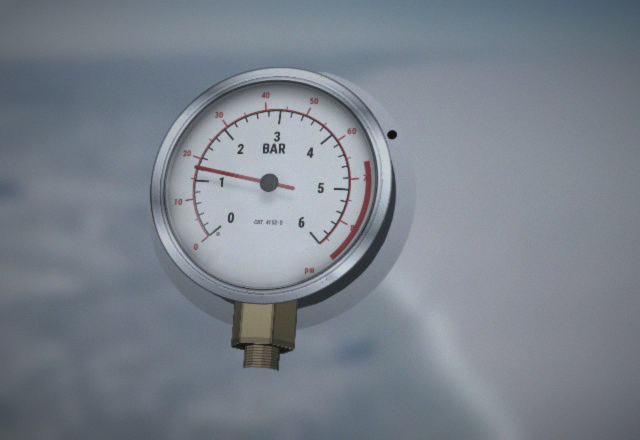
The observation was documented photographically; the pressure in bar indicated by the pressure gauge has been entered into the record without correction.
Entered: 1.2 bar
